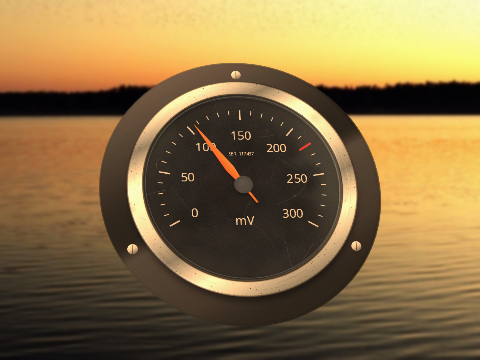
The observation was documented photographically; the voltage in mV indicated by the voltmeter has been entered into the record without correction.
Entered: 105 mV
